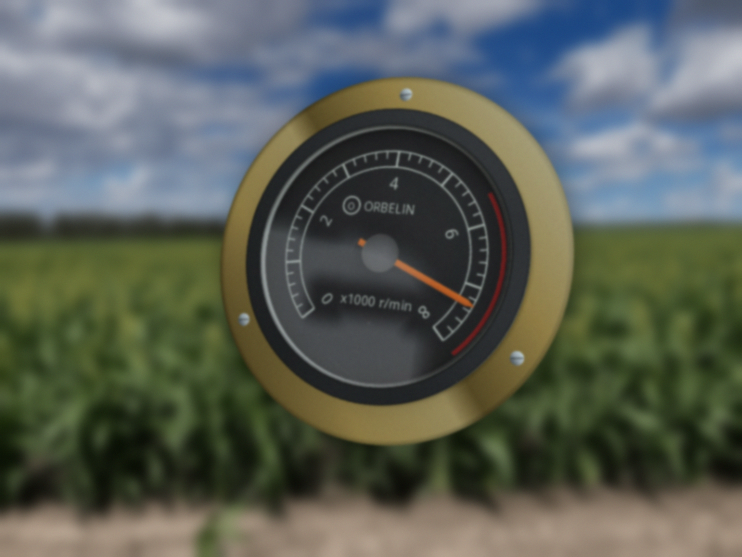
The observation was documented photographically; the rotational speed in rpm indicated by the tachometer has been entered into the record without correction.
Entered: 7300 rpm
